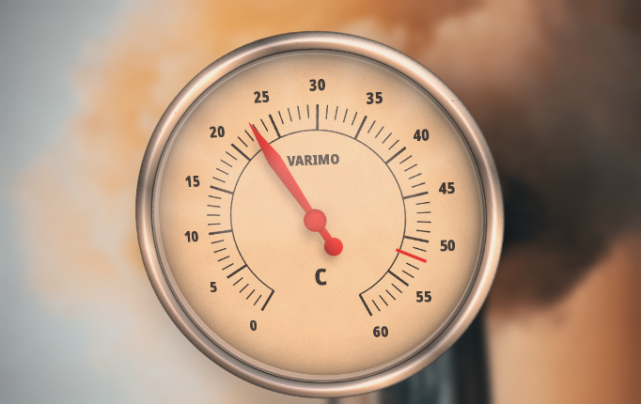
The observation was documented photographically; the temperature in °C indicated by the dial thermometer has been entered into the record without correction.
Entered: 23 °C
